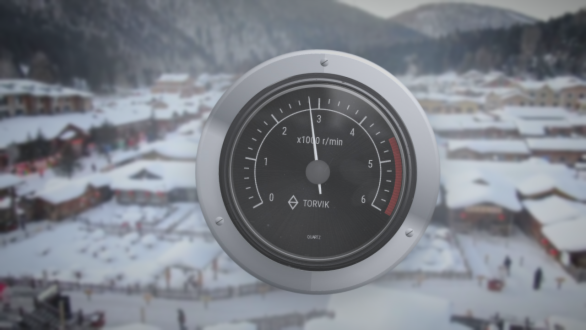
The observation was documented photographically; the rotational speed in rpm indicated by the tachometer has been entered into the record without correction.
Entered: 2800 rpm
